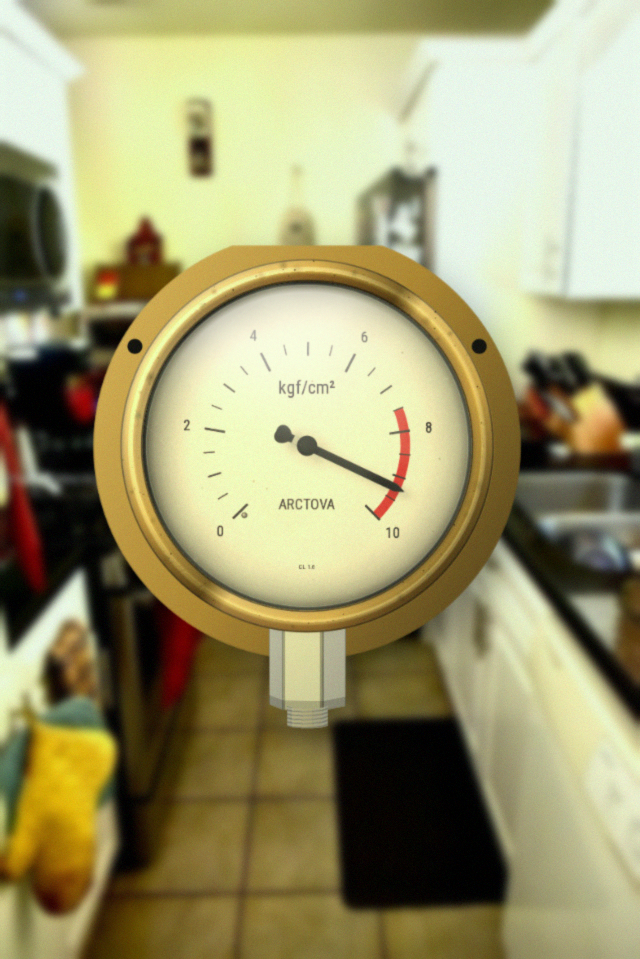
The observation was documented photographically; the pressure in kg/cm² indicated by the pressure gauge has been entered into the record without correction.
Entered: 9.25 kg/cm²
